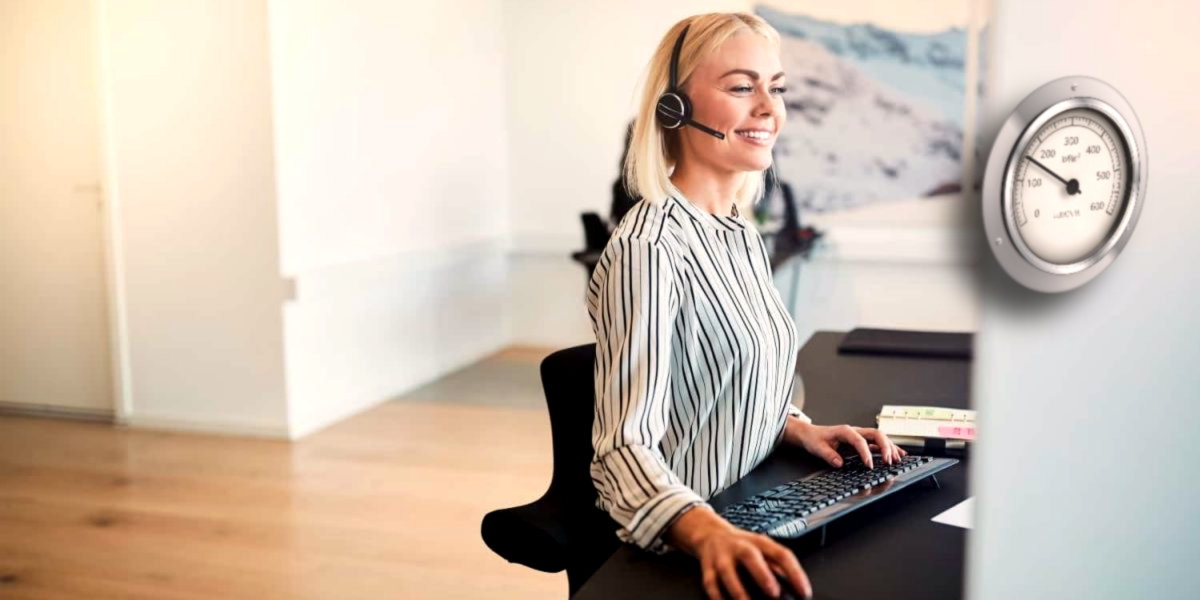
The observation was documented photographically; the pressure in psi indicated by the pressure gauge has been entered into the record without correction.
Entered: 150 psi
